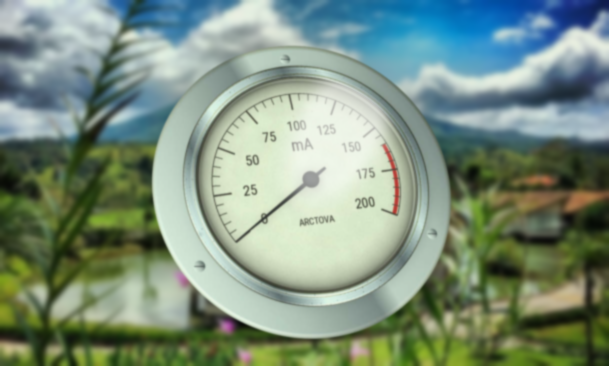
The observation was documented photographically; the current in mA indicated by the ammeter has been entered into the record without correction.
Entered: 0 mA
